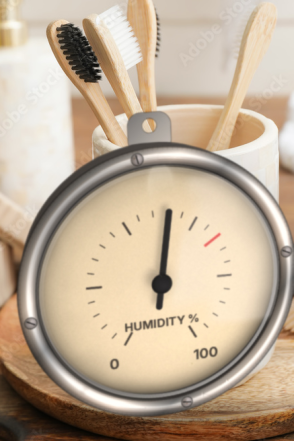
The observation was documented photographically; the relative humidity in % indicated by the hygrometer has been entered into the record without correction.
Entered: 52 %
